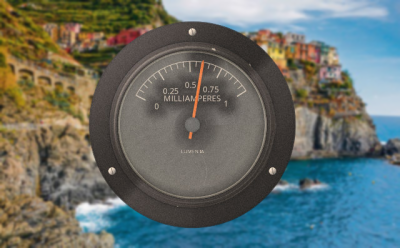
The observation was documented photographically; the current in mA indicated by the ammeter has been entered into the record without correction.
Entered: 0.6 mA
